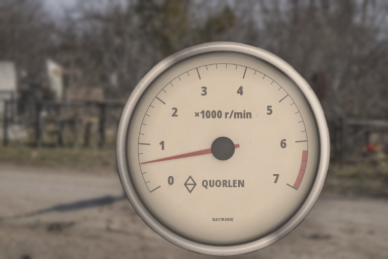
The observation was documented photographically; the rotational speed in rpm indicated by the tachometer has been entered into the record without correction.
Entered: 600 rpm
